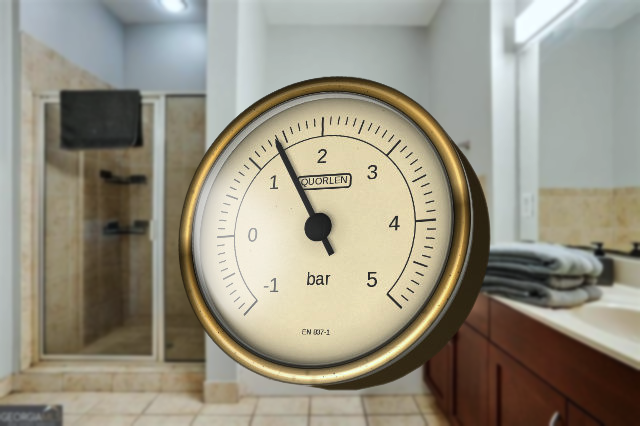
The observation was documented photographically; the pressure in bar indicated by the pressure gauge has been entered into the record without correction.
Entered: 1.4 bar
